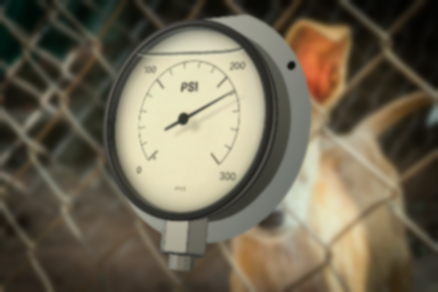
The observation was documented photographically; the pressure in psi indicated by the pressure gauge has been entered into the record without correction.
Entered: 220 psi
